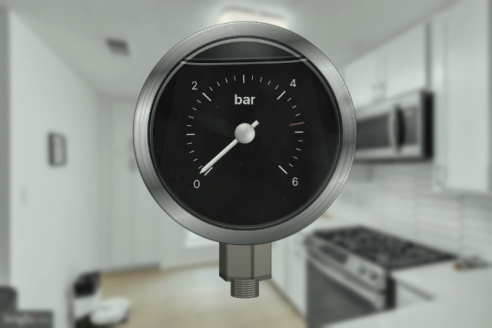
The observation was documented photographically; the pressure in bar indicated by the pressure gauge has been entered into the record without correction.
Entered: 0.1 bar
